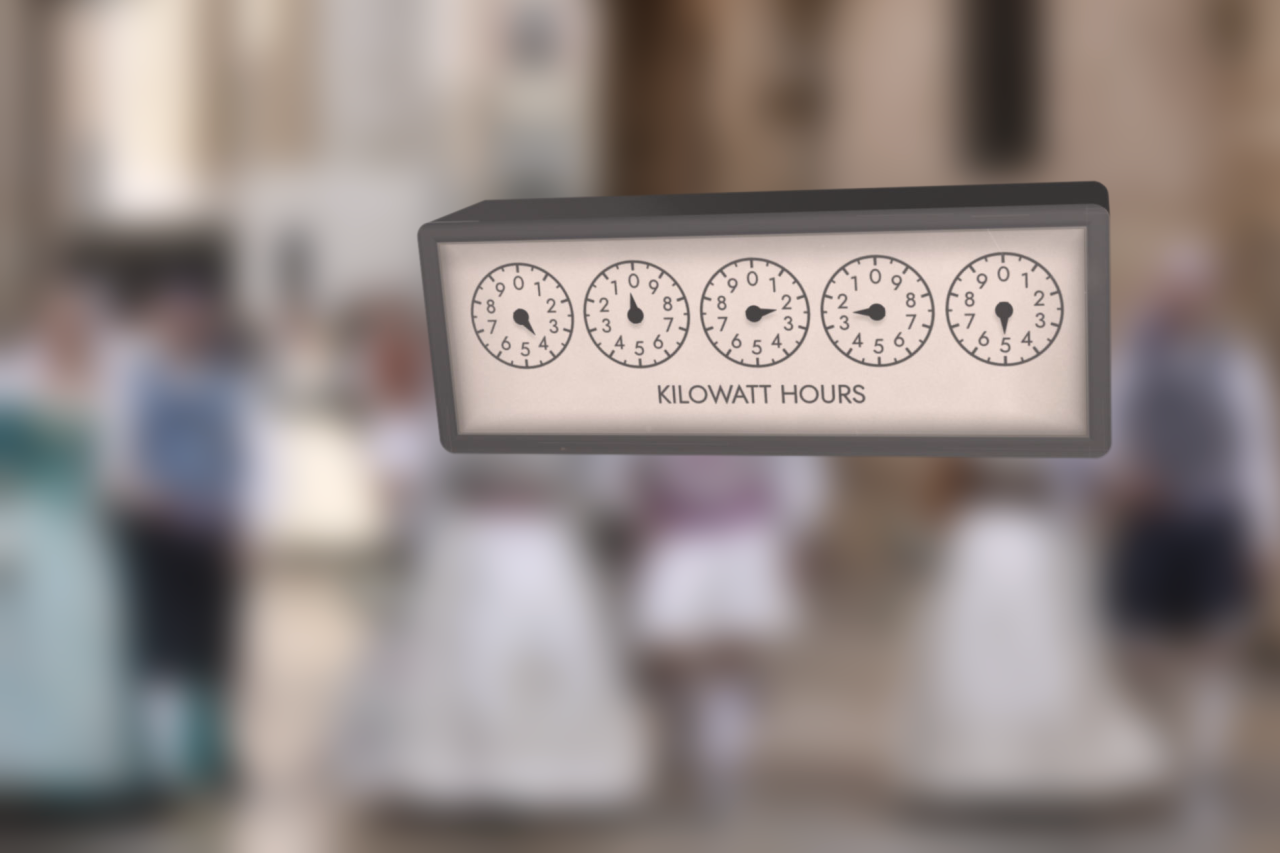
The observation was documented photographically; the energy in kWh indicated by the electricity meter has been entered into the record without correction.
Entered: 40225 kWh
